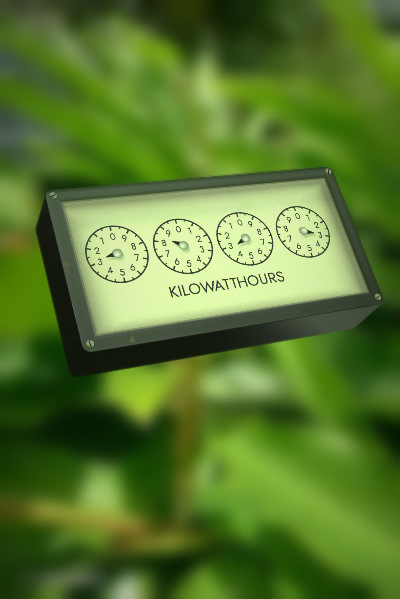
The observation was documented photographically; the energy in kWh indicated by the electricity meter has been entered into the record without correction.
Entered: 2833 kWh
